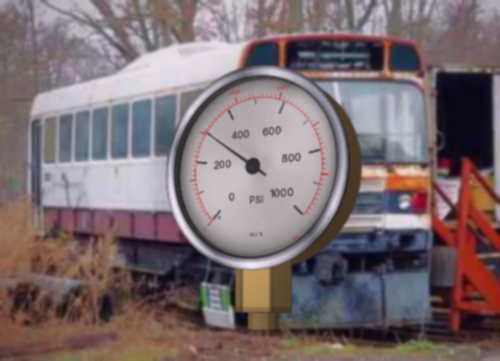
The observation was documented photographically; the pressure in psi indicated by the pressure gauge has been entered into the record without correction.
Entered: 300 psi
